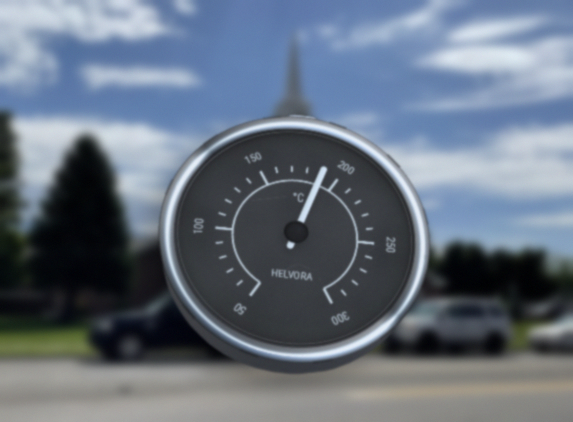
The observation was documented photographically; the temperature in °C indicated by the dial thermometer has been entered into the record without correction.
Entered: 190 °C
